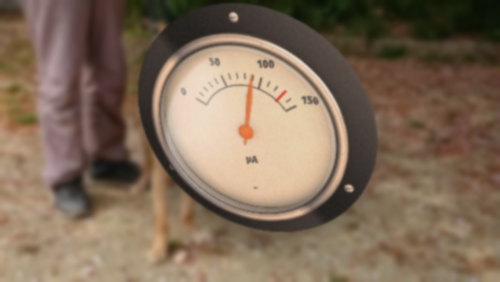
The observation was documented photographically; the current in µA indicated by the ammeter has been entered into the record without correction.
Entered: 90 µA
